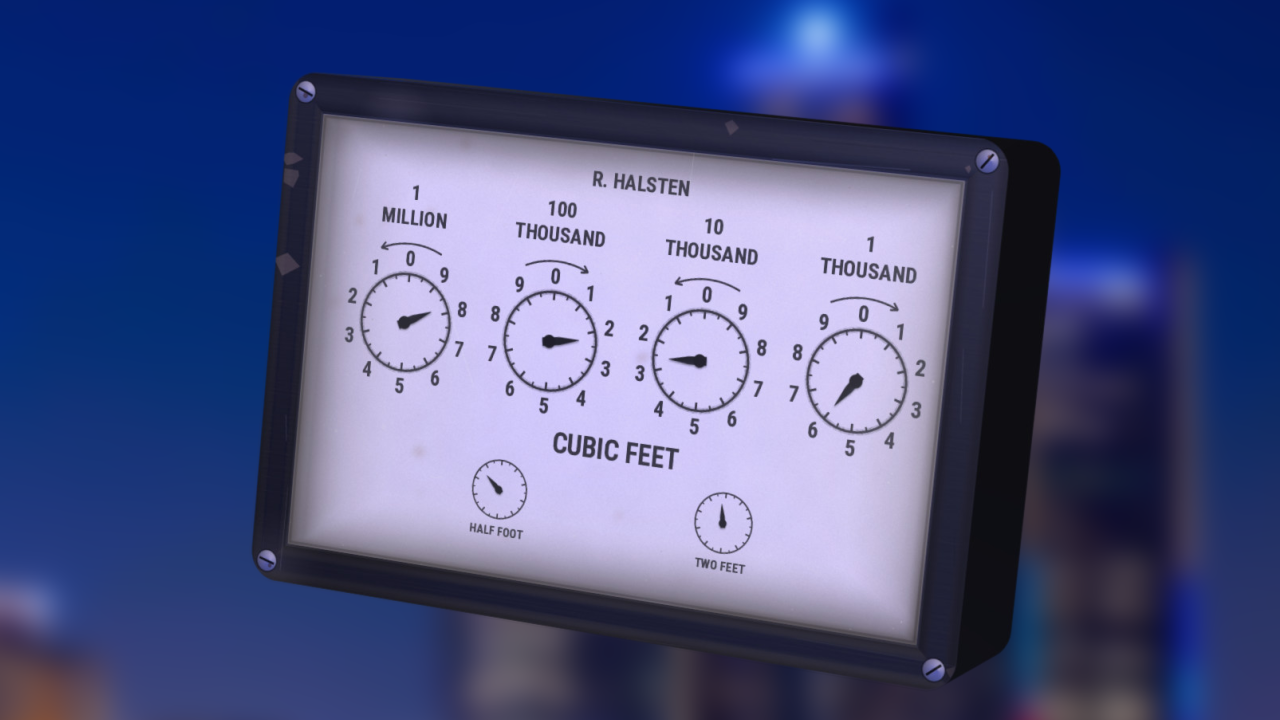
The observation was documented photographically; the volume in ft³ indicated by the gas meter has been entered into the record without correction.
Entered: 822600 ft³
